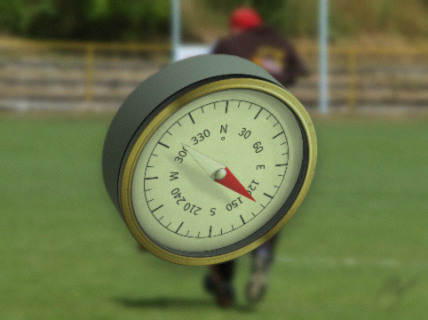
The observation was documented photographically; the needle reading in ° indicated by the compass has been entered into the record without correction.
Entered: 130 °
